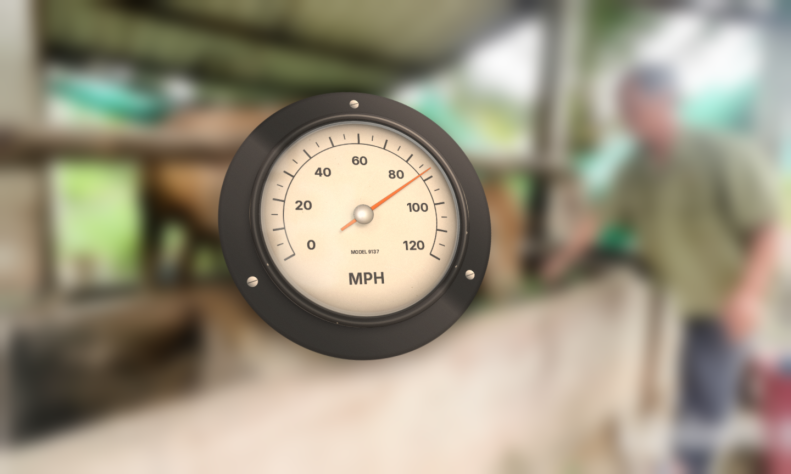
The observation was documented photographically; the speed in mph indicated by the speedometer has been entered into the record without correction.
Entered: 87.5 mph
